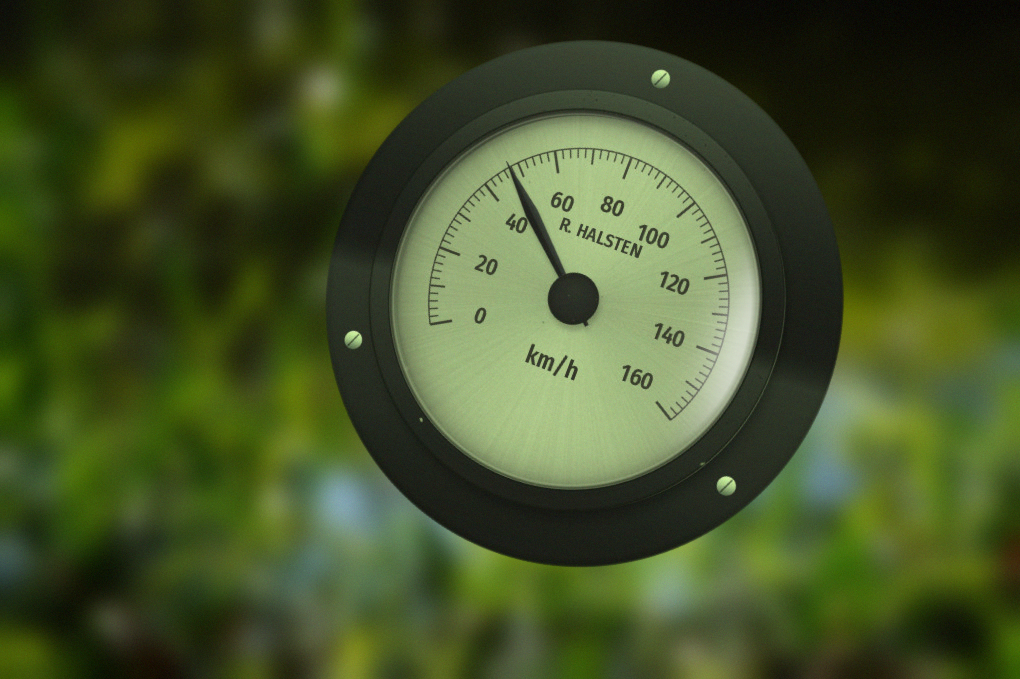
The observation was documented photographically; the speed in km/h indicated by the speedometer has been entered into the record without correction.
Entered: 48 km/h
